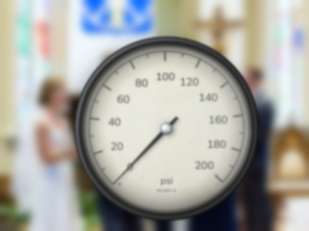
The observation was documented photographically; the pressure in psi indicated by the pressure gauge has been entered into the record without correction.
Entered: 0 psi
